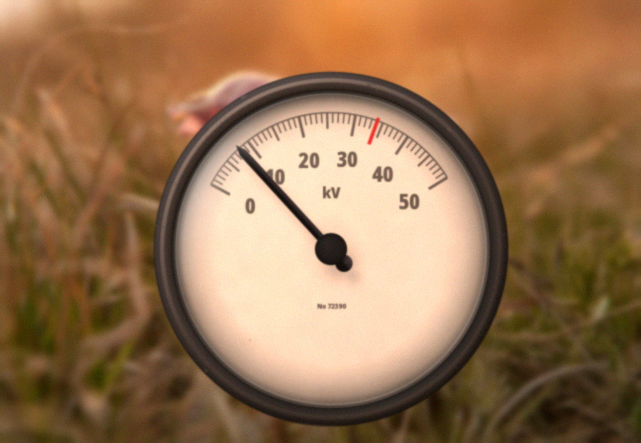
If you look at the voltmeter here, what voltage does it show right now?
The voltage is 8 kV
